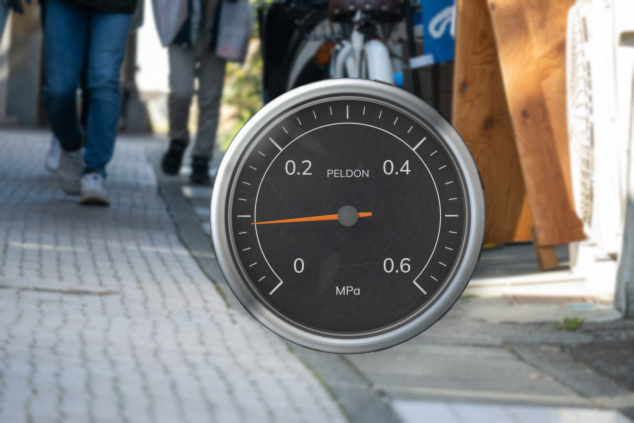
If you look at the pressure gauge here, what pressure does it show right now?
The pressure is 0.09 MPa
